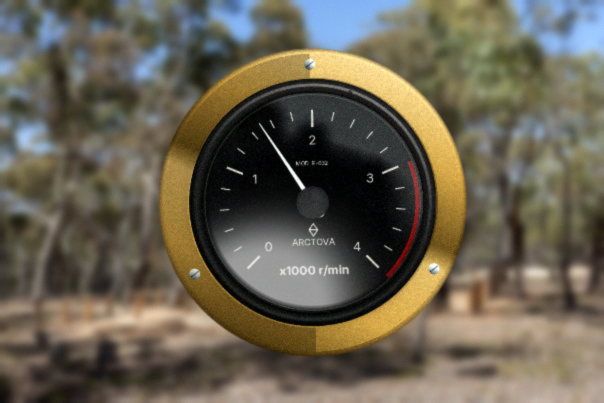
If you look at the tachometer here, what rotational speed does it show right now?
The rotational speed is 1500 rpm
